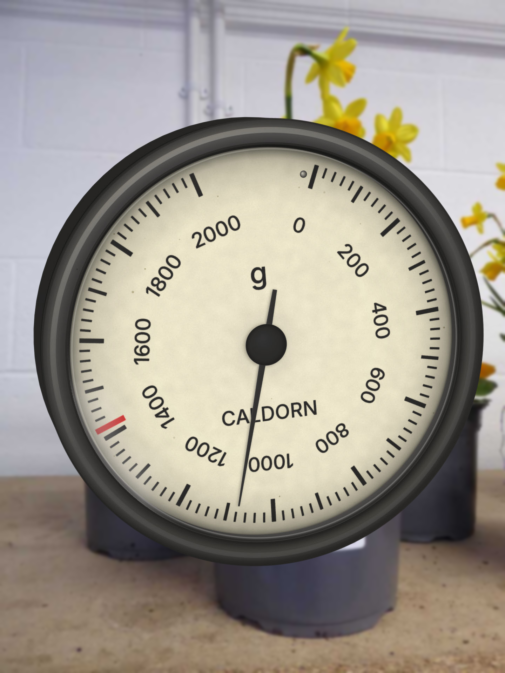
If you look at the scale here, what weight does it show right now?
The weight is 1080 g
